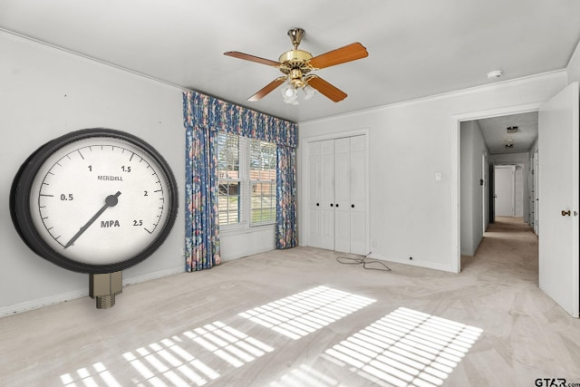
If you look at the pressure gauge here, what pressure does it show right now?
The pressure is 0 MPa
